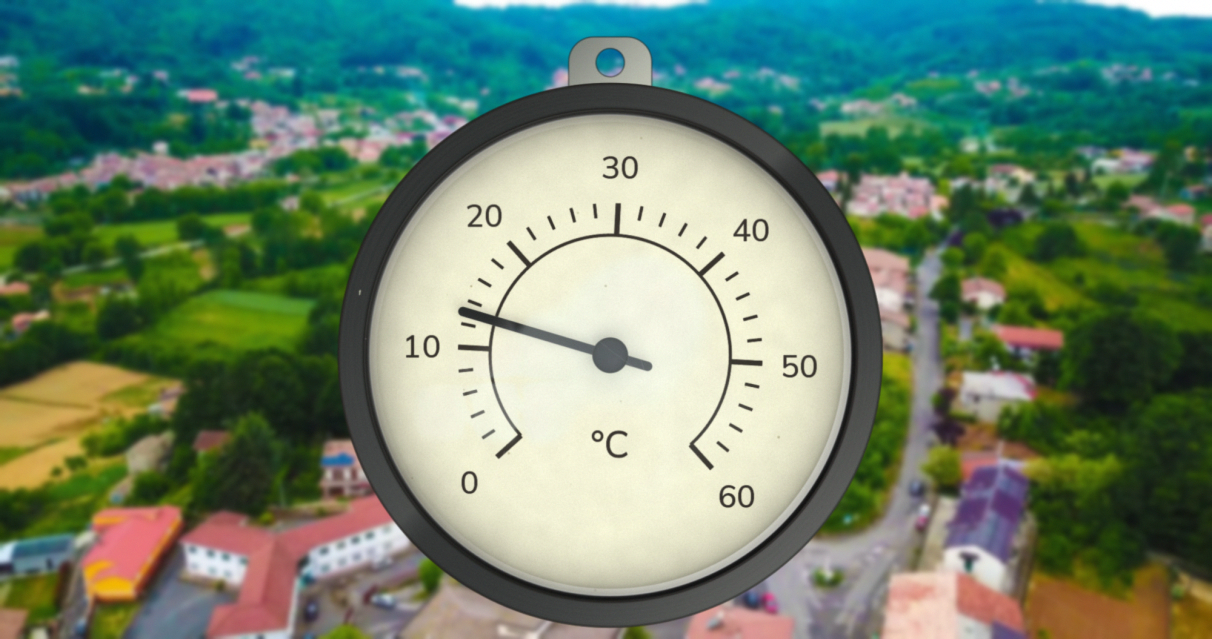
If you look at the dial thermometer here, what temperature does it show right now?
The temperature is 13 °C
